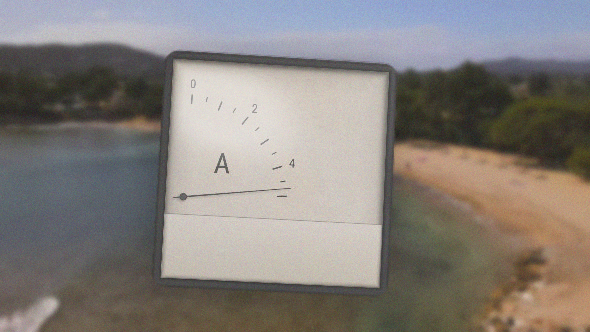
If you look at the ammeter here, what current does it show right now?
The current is 4.75 A
